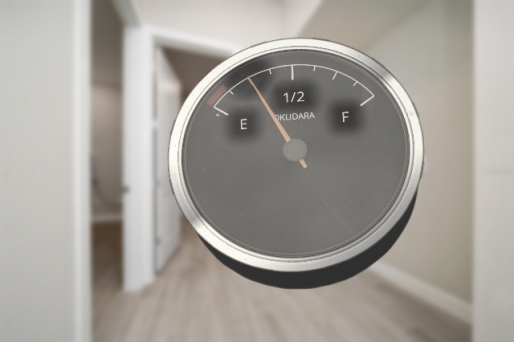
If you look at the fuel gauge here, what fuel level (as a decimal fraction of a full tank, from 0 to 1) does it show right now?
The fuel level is 0.25
